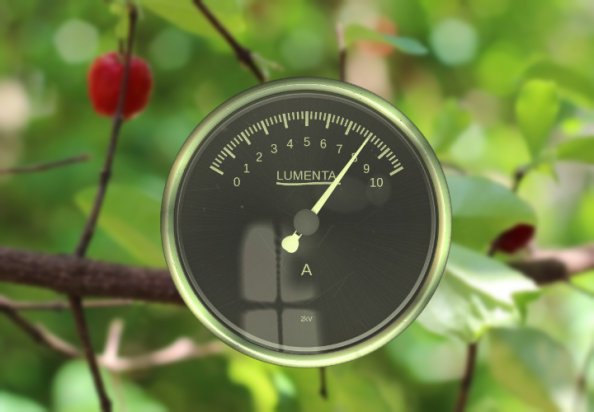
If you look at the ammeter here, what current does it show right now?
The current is 8 A
